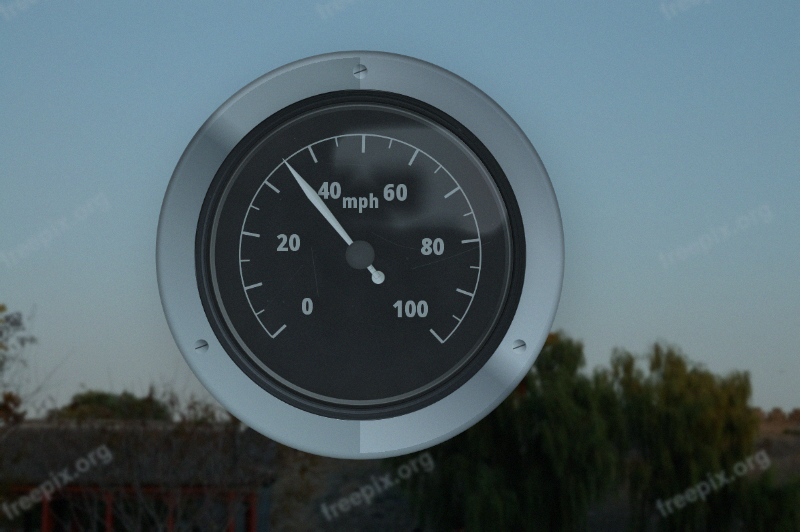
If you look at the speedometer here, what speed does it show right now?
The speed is 35 mph
